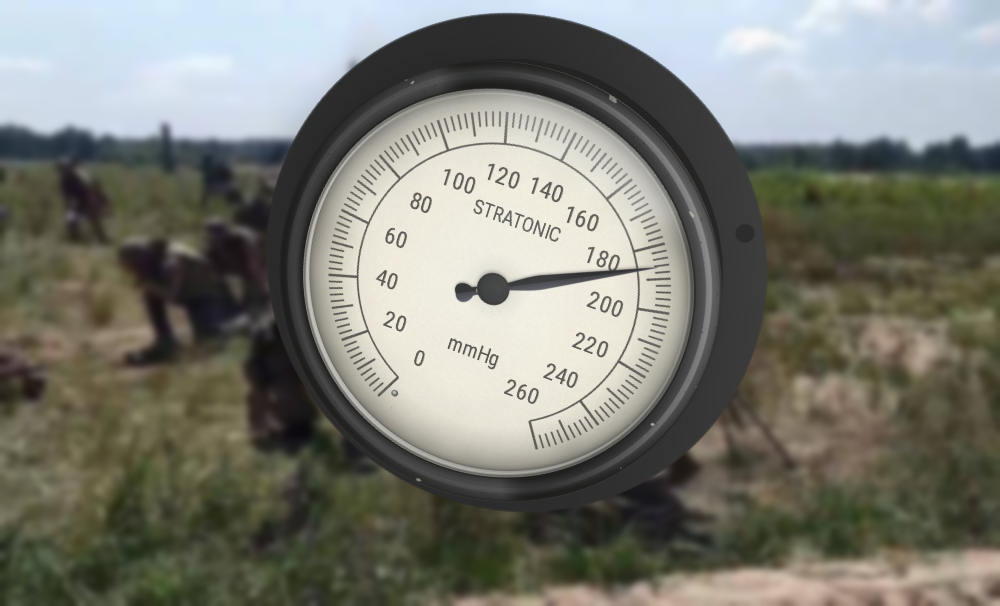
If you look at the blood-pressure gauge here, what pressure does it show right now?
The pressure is 186 mmHg
